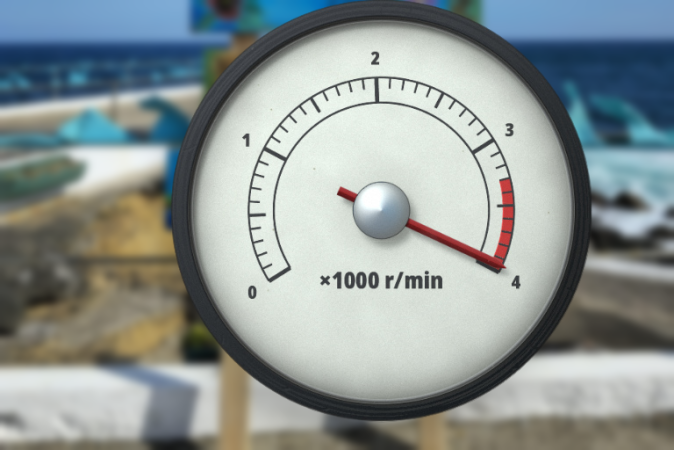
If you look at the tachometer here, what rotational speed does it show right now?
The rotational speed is 3950 rpm
